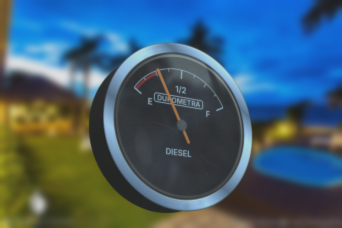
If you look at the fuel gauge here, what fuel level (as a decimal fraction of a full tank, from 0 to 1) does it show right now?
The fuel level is 0.25
